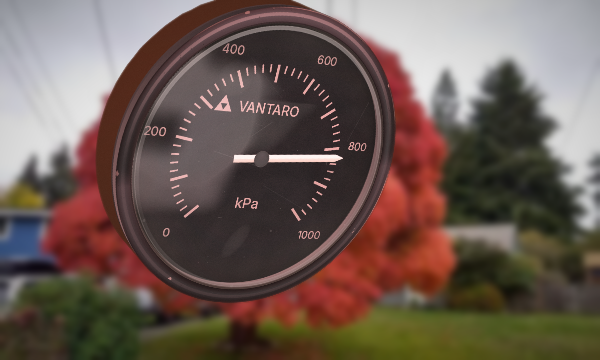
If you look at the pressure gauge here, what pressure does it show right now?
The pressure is 820 kPa
